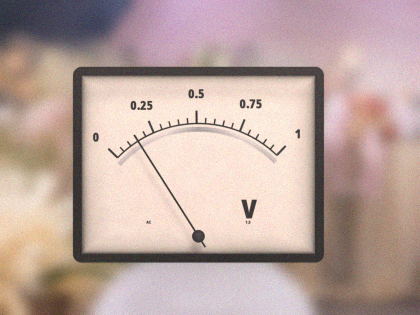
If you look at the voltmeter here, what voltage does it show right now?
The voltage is 0.15 V
